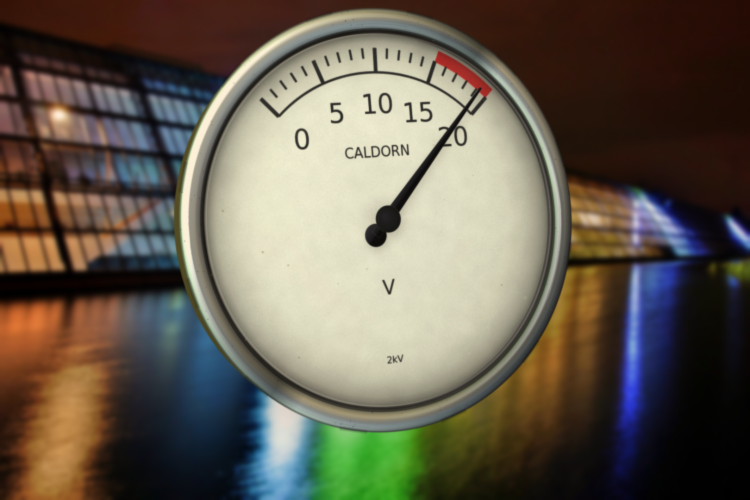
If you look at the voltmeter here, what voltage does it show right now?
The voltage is 19 V
